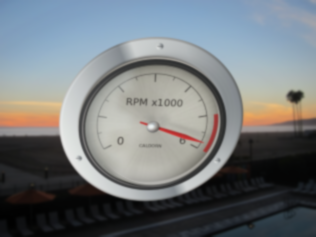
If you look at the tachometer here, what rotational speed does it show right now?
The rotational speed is 5750 rpm
